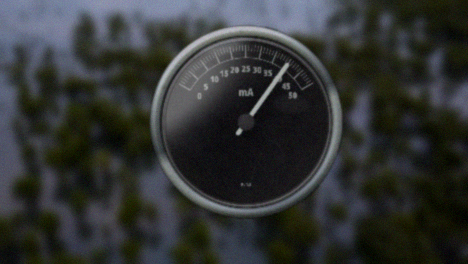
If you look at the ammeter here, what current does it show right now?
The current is 40 mA
